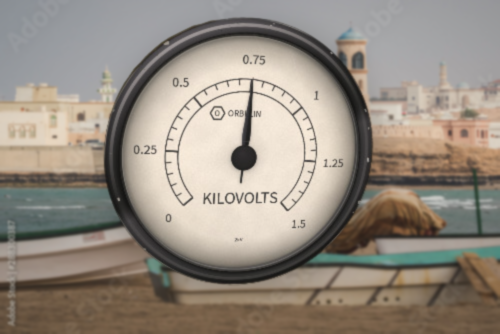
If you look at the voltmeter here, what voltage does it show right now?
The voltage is 0.75 kV
